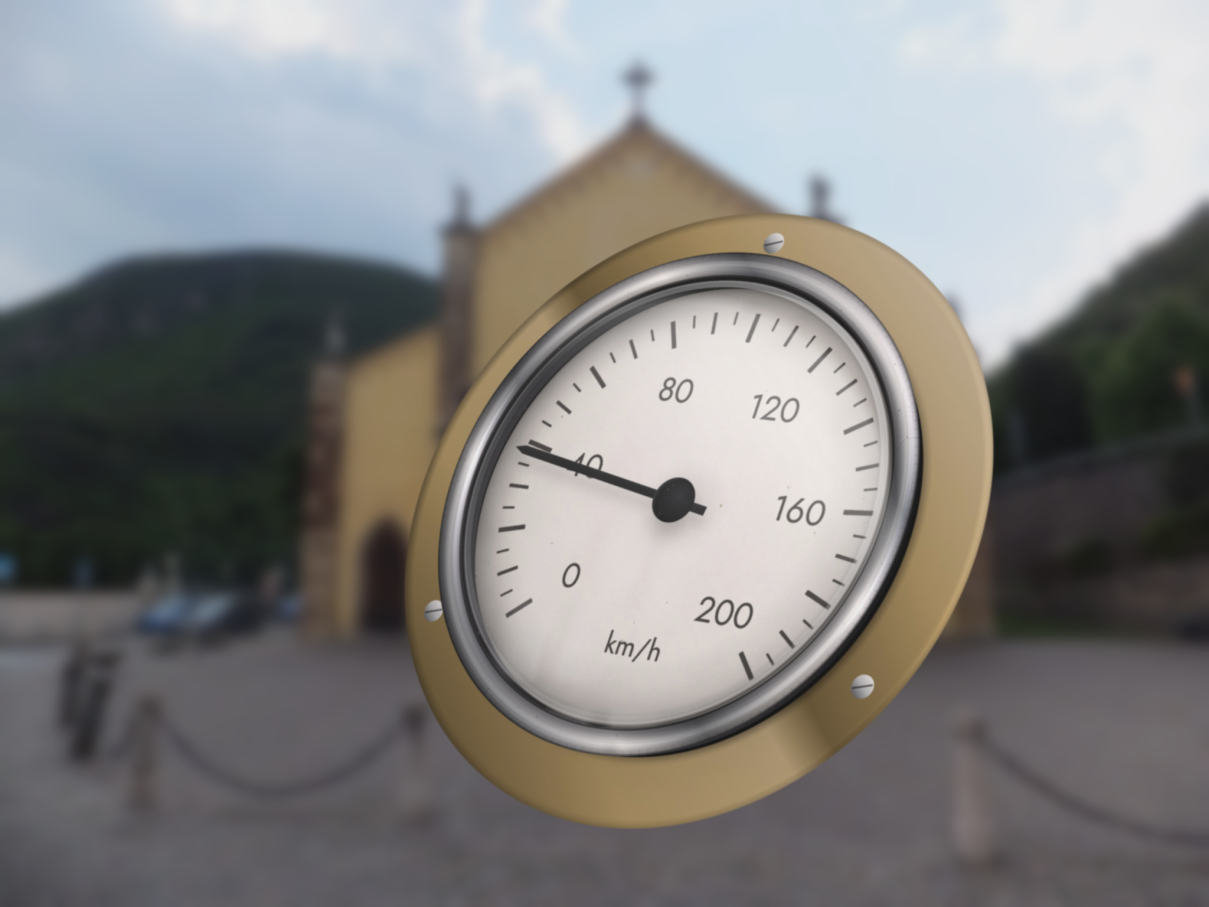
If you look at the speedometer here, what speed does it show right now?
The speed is 37.5 km/h
